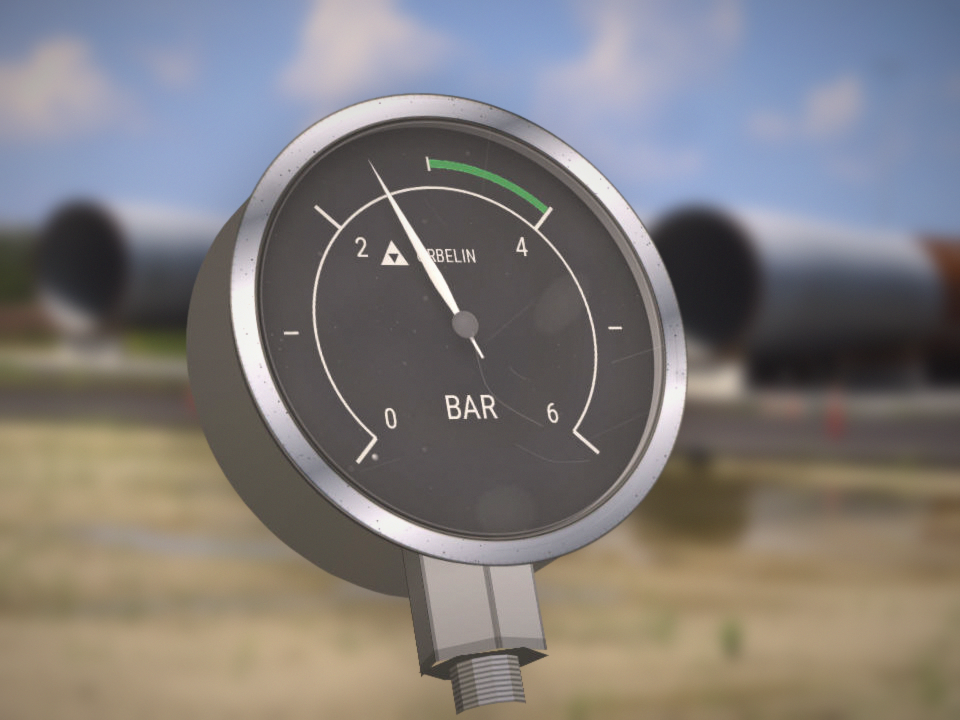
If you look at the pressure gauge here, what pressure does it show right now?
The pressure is 2.5 bar
